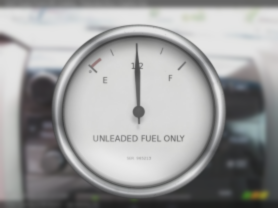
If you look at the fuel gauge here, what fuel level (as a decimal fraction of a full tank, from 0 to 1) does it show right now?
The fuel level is 0.5
